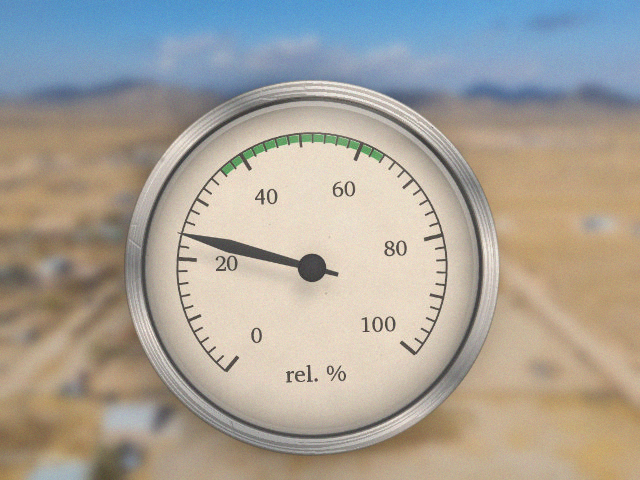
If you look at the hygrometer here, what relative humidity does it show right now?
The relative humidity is 24 %
